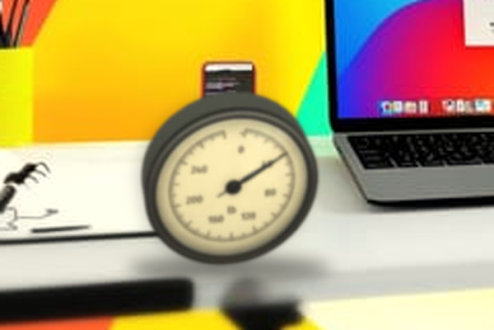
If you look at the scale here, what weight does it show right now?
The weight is 40 lb
